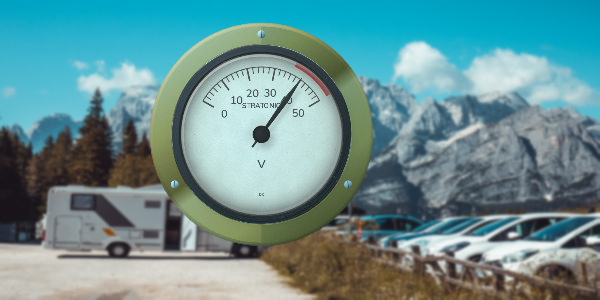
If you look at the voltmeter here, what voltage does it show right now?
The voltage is 40 V
